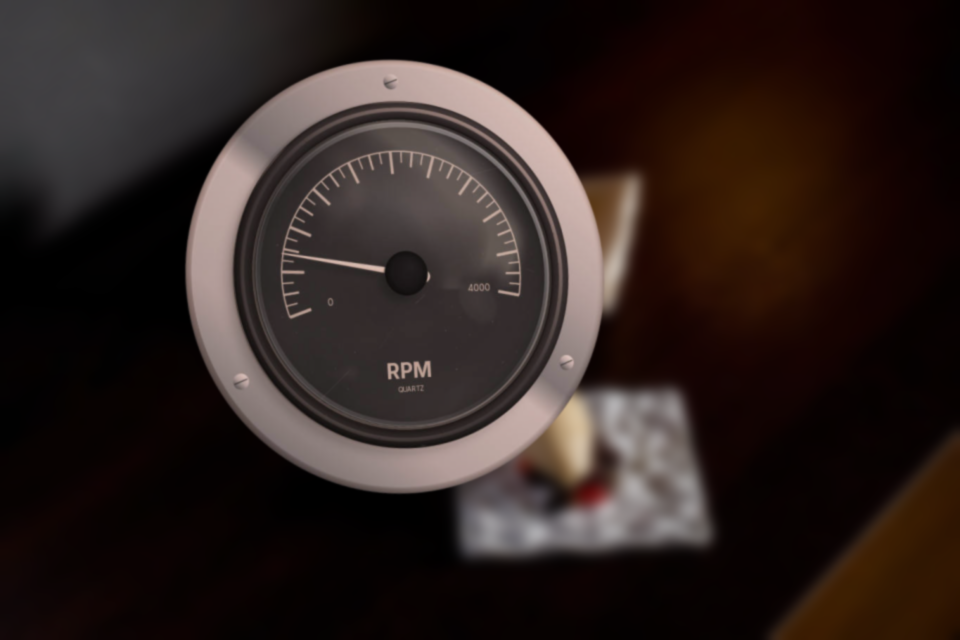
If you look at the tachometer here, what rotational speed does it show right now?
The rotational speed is 550 rpm
